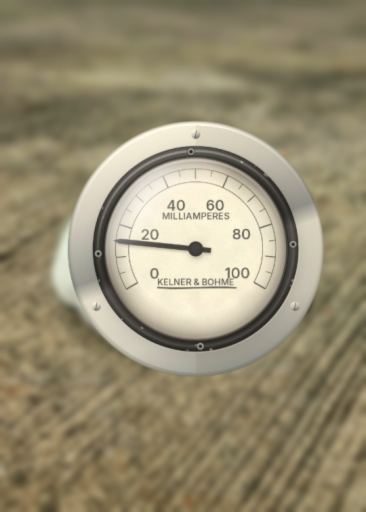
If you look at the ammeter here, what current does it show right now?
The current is 15 mA
